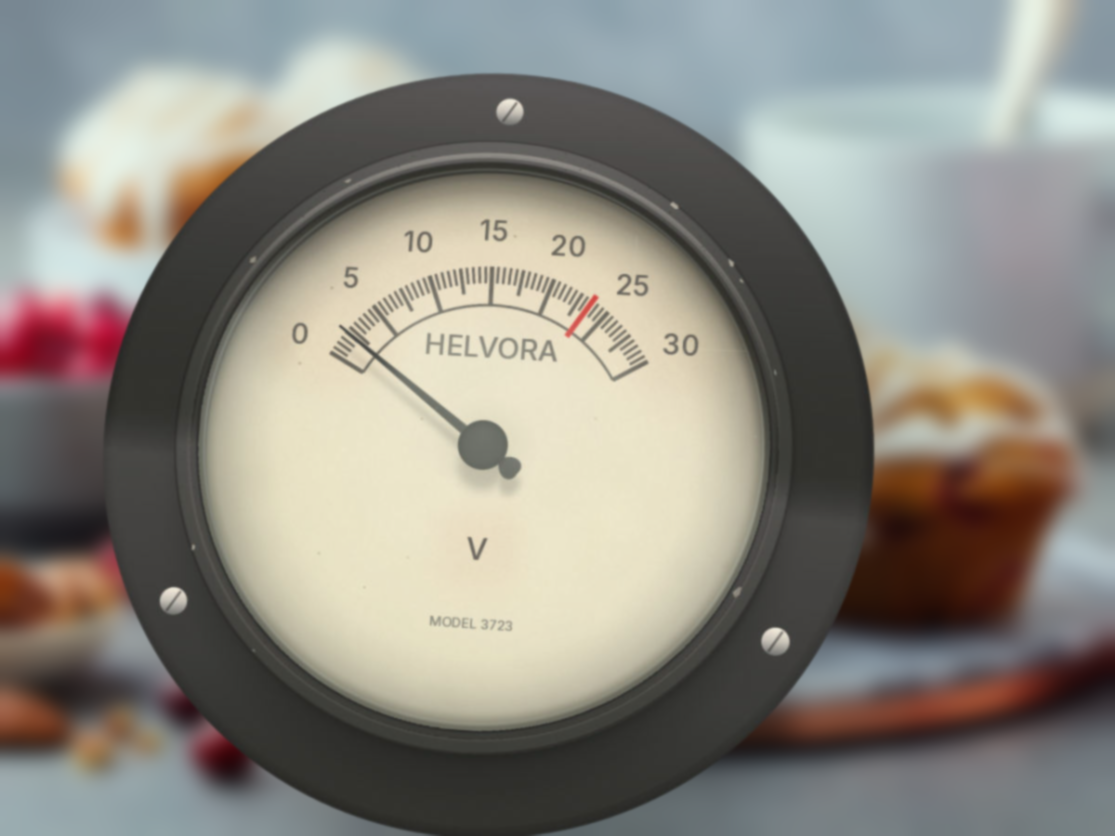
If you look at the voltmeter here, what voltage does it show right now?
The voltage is 2 V
